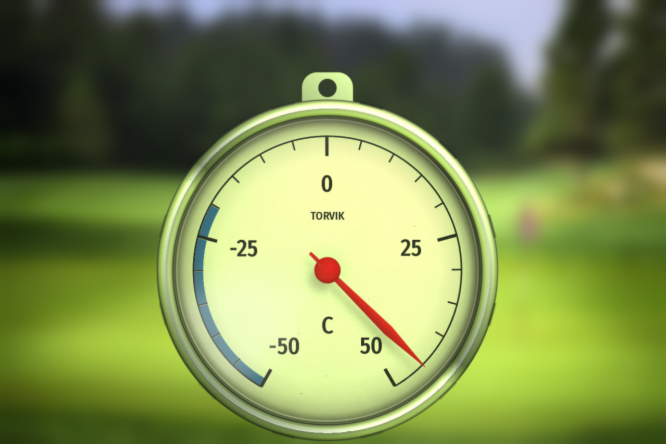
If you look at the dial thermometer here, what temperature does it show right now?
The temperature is 45 °C
